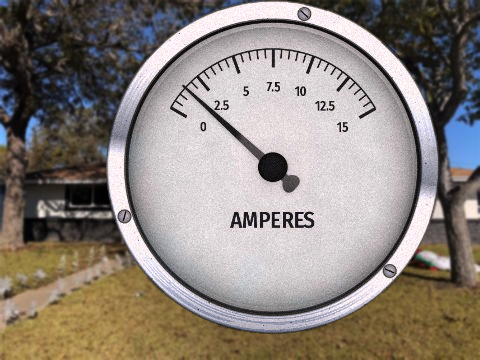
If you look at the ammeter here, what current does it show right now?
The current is 1.5 A
